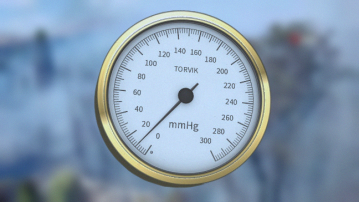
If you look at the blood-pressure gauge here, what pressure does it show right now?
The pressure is 10 mmHg
